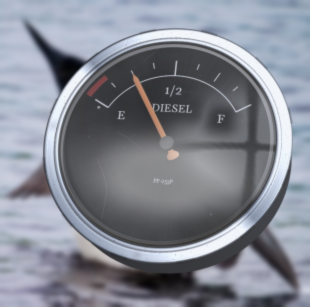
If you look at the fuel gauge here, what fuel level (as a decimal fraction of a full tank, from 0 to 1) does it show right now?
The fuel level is 0.25
